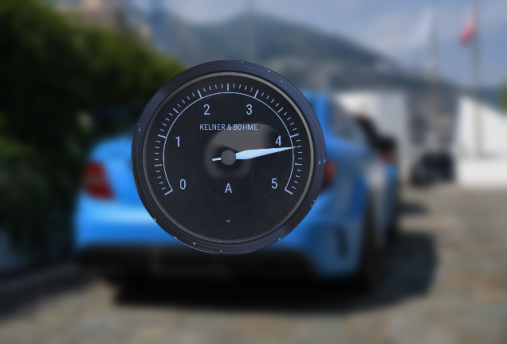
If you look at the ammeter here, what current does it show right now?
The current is 4.2 A
